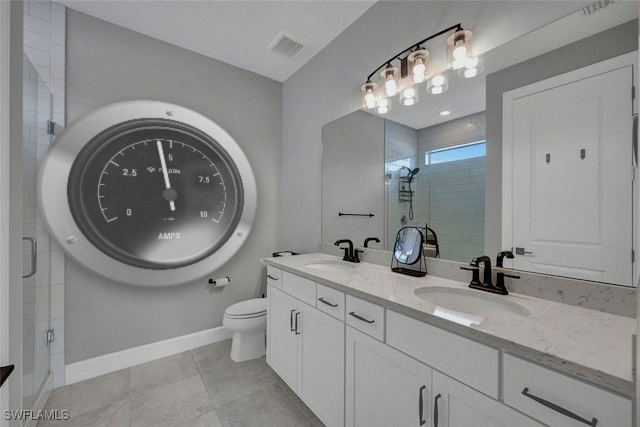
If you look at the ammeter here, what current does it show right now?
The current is 4.5 A
